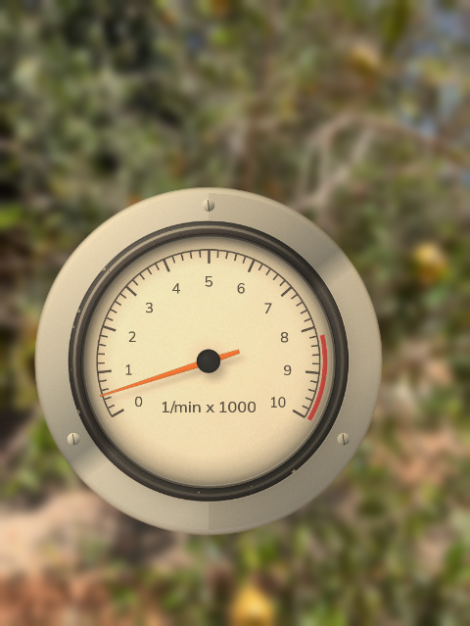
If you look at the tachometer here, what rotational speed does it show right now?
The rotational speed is 500 rpm
